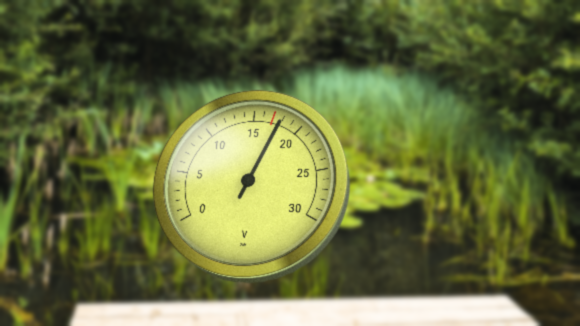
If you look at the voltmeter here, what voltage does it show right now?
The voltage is 18 V
